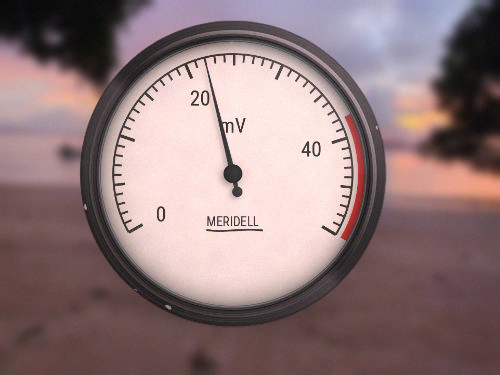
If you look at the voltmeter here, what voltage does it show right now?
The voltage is 22 mV
